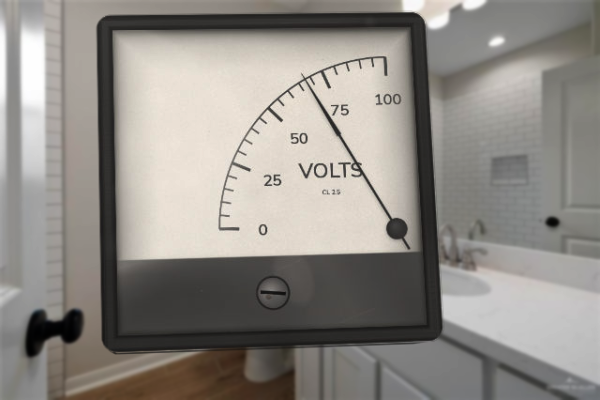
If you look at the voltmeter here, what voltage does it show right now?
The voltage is 67.5 V
